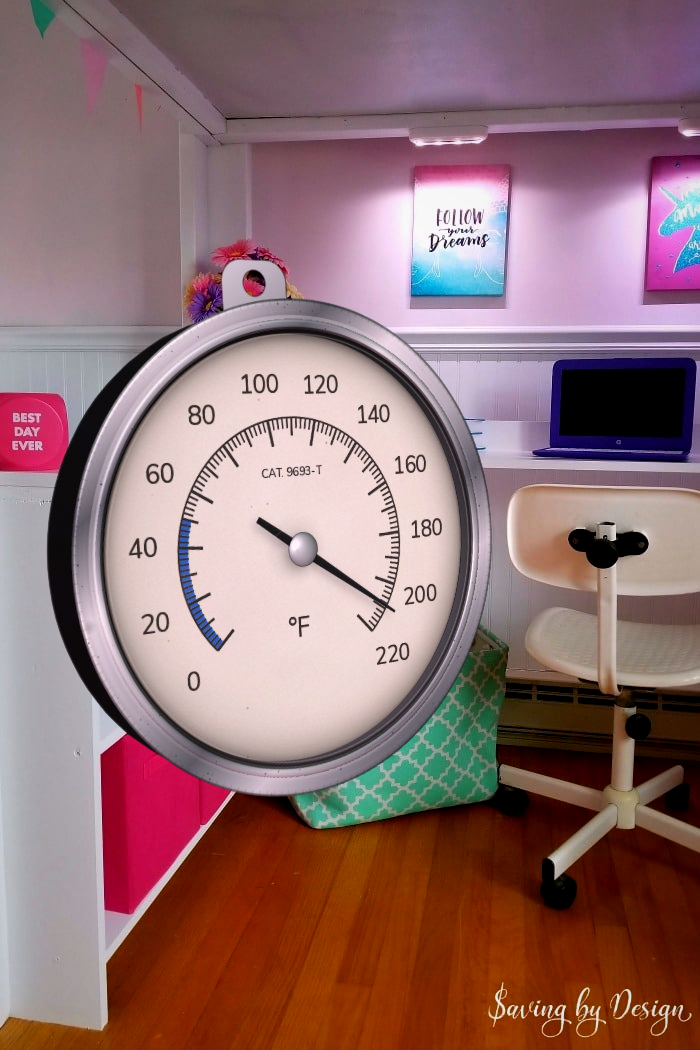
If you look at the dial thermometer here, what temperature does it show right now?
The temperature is 210 °F
